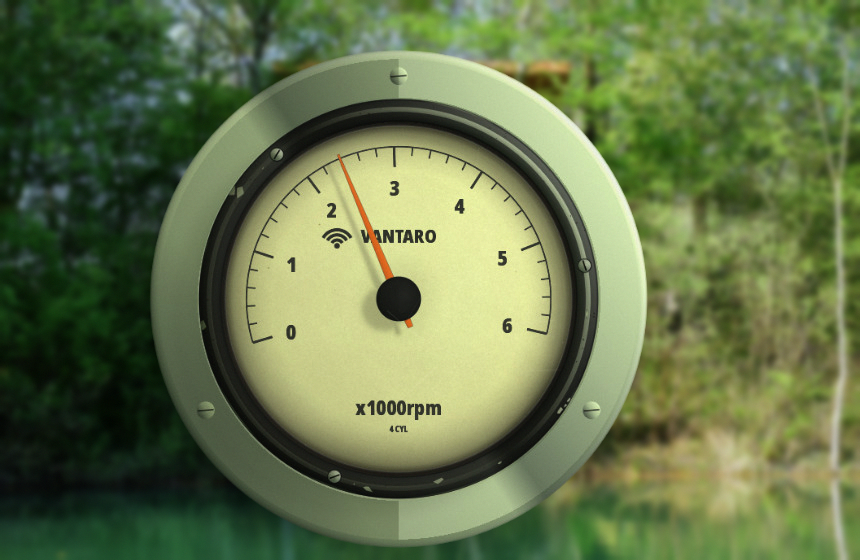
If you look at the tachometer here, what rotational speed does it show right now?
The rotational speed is 2400 rpm
